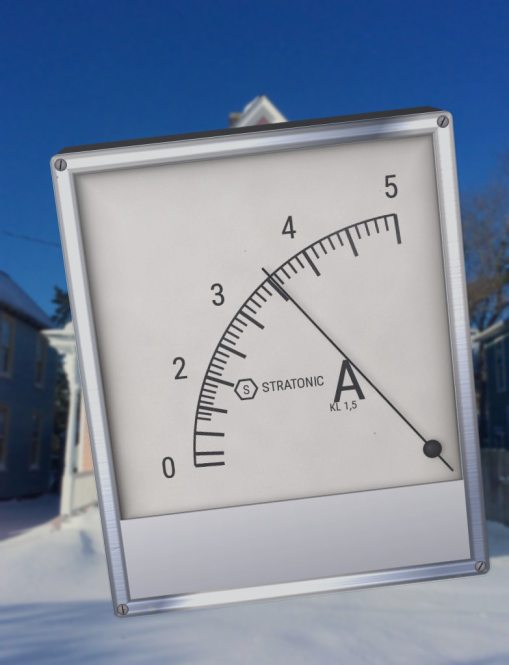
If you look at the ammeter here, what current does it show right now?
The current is 3.55 A
